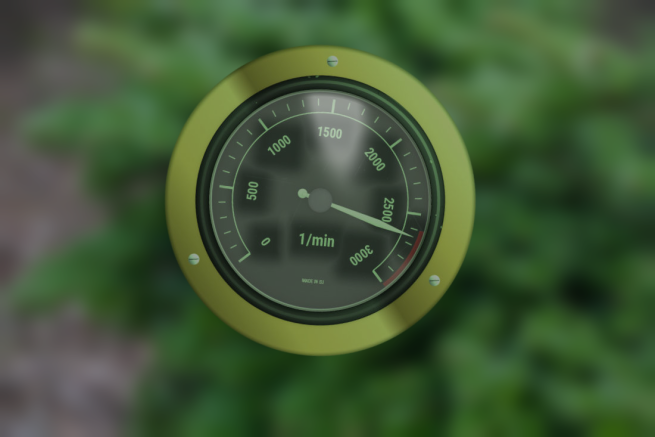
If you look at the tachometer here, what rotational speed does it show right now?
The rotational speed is 2650 rpm
